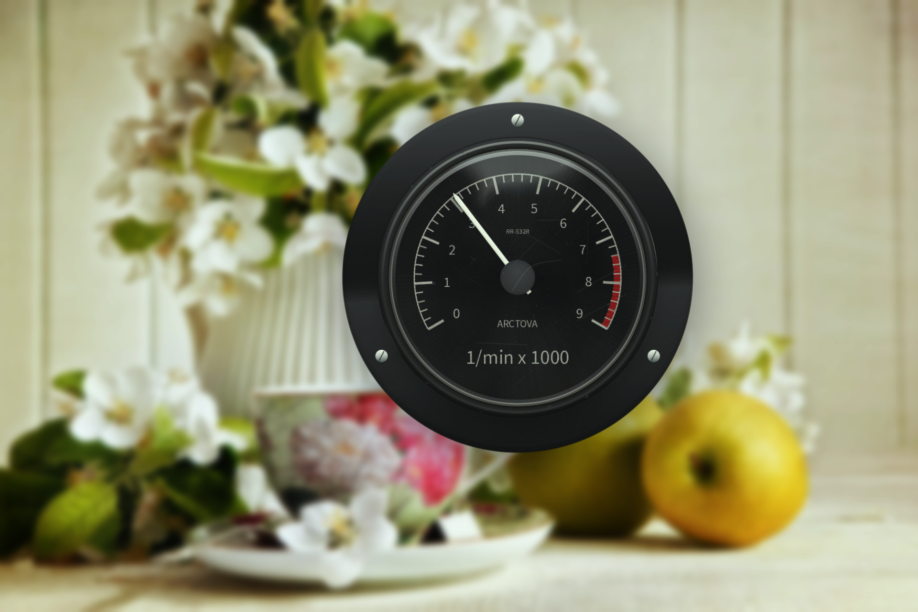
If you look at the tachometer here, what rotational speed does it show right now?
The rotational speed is 3100 rpm
